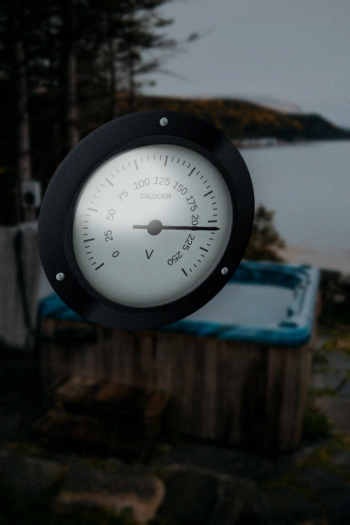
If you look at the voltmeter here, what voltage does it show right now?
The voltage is 205 V
